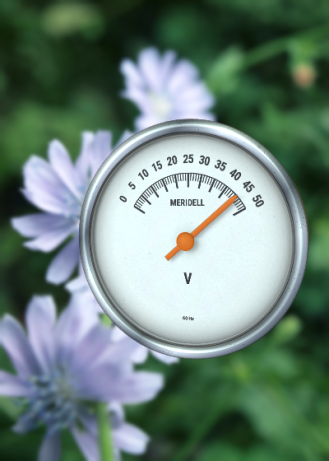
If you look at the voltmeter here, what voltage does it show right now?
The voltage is 45 V
